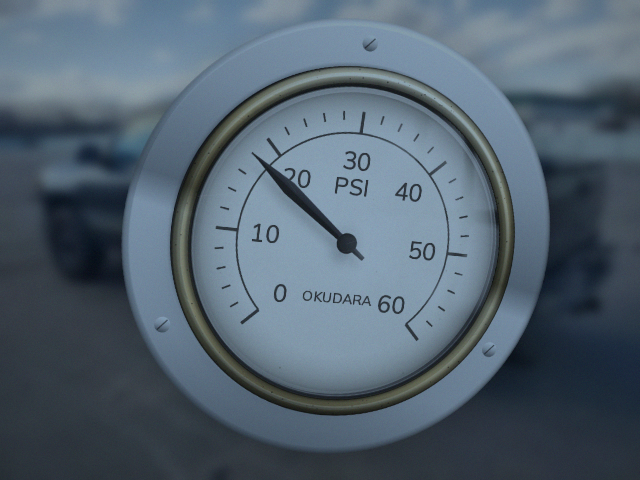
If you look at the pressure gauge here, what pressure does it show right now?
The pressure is 18 psi
